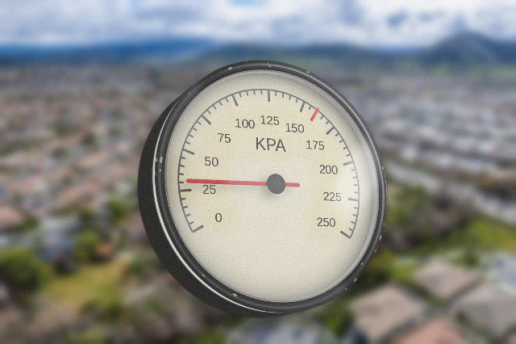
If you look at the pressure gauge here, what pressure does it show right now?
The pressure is 30 kPa
